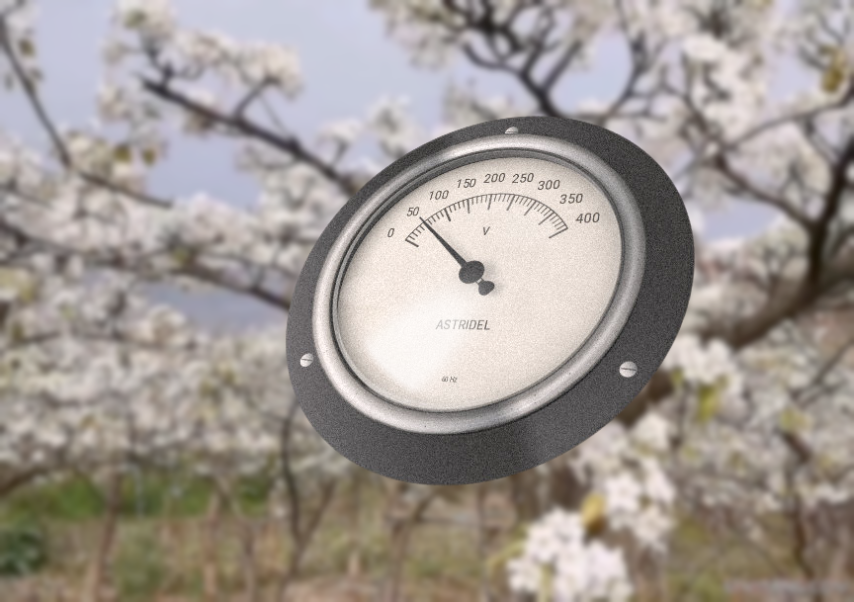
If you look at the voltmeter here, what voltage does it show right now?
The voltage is 50 V
